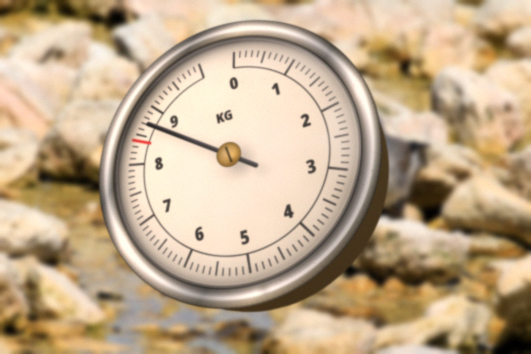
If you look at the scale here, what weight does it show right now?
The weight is 8.7 kg
